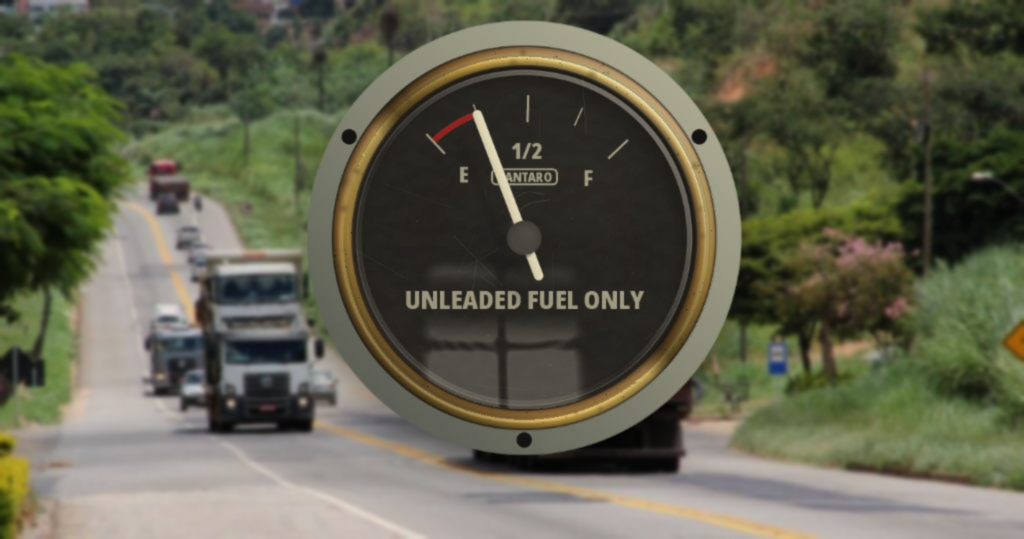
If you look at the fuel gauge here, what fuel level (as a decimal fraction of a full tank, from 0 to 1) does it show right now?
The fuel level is 0.25
